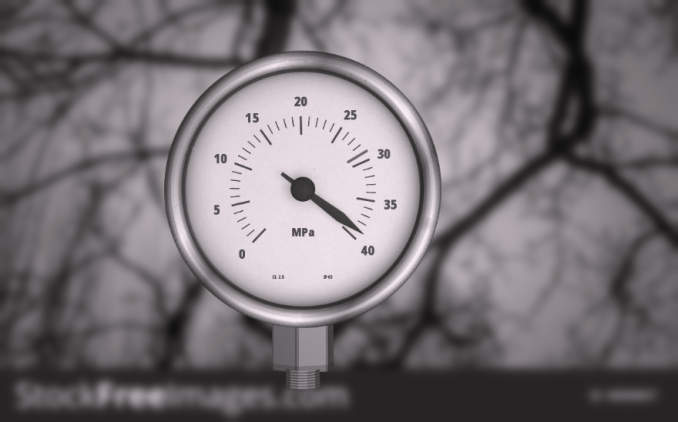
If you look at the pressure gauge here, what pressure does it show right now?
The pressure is 39 MPa
